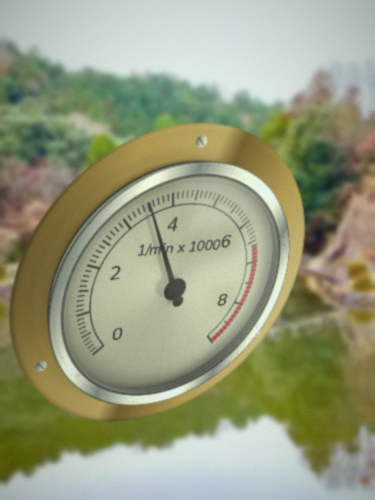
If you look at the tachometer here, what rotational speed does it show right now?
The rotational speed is 3500 rpm
